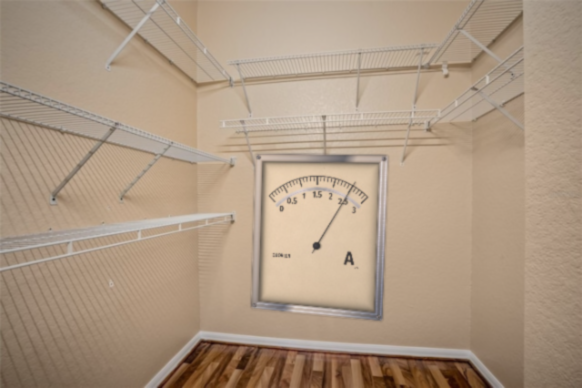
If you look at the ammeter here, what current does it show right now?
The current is 2.5 A
